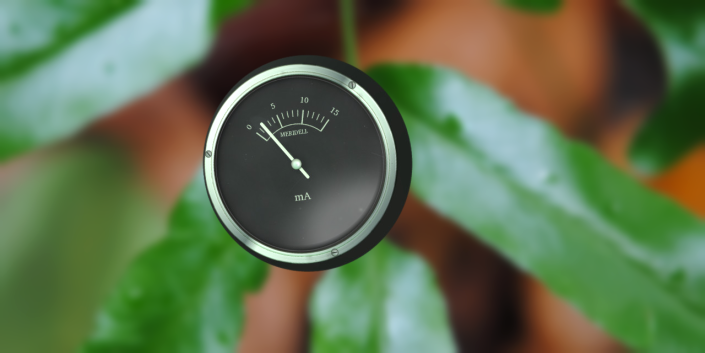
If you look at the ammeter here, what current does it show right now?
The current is 2 mA
